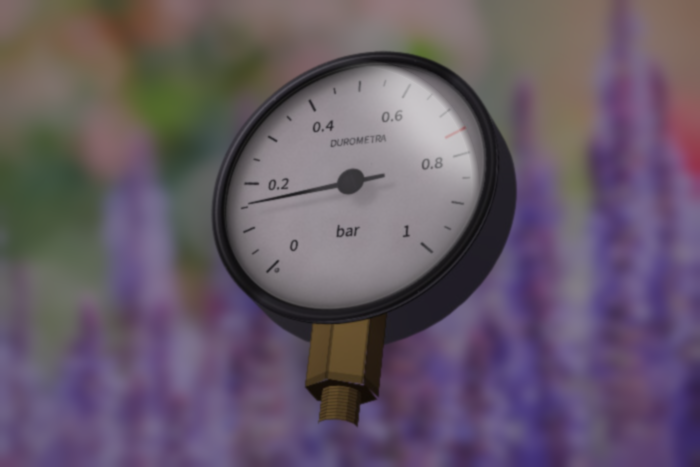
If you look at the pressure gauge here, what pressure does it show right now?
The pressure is 0.15 bar
